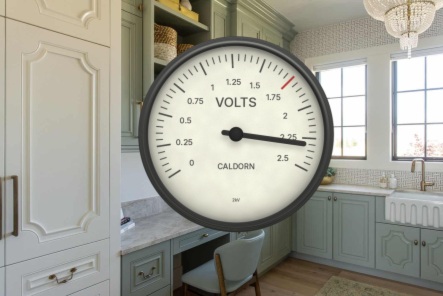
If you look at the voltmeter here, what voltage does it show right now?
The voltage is 2.3 V
